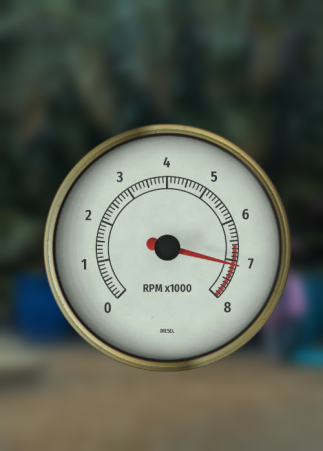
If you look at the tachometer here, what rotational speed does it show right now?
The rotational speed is 7100 rpm
